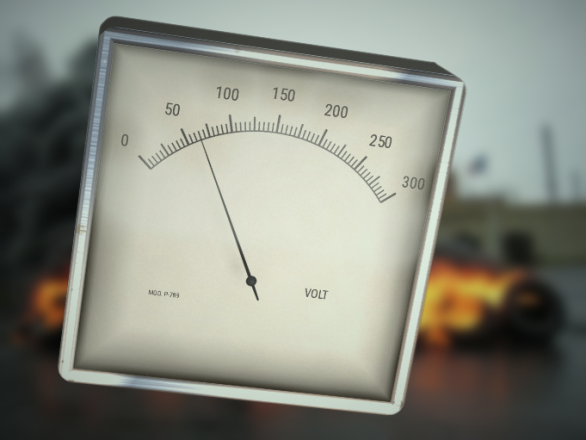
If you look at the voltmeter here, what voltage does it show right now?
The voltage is 65 V
